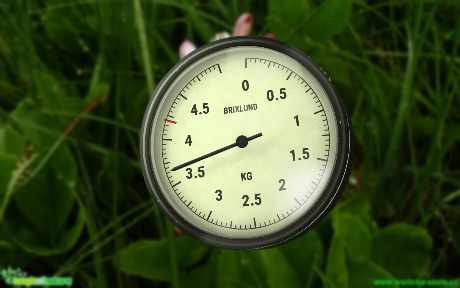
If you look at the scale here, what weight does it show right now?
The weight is 3.65 kg
